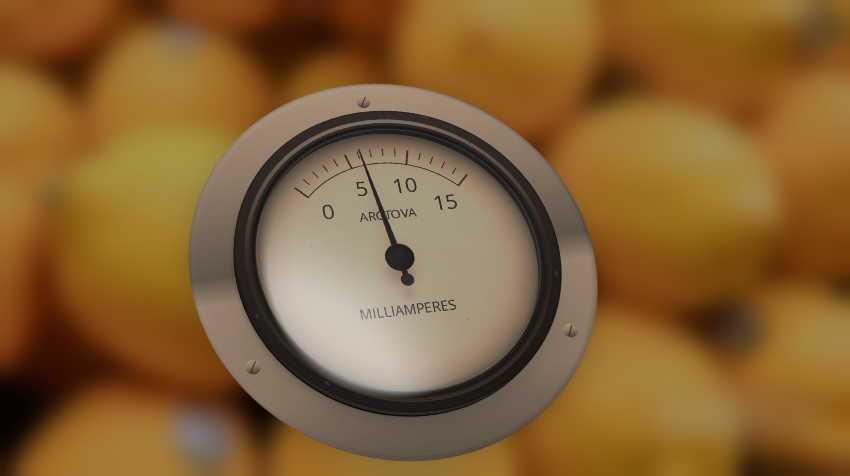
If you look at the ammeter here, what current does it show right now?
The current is 6 mA
